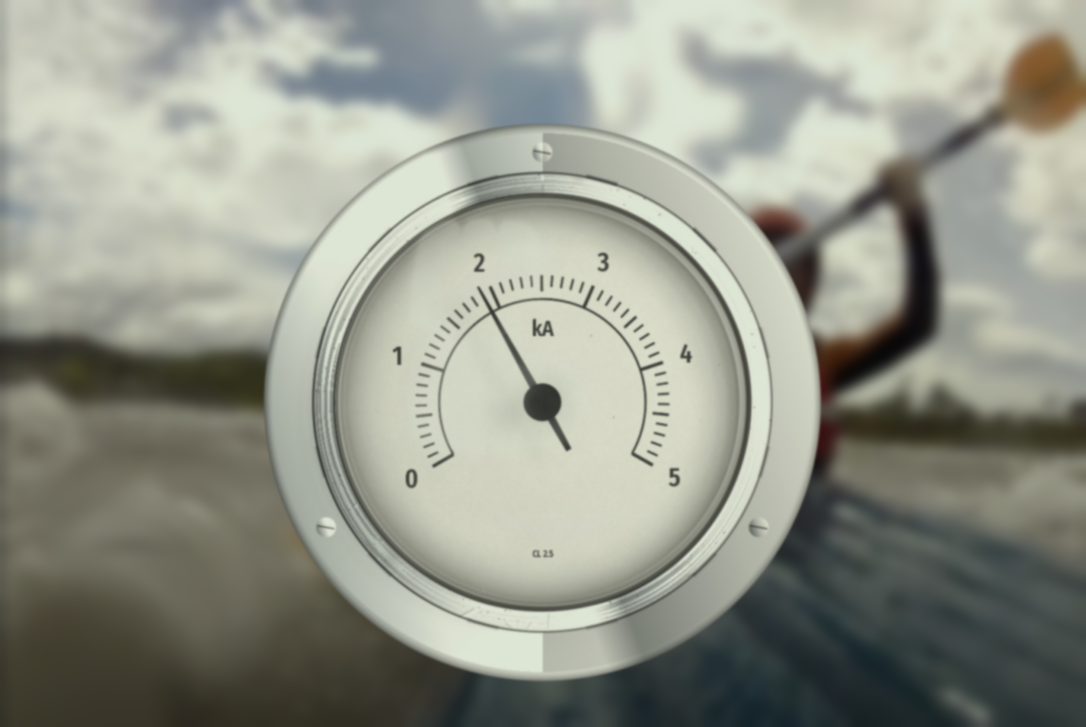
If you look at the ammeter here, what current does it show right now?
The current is 1.9 kA
